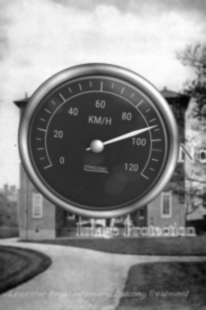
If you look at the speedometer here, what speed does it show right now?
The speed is 92.5 km/h
